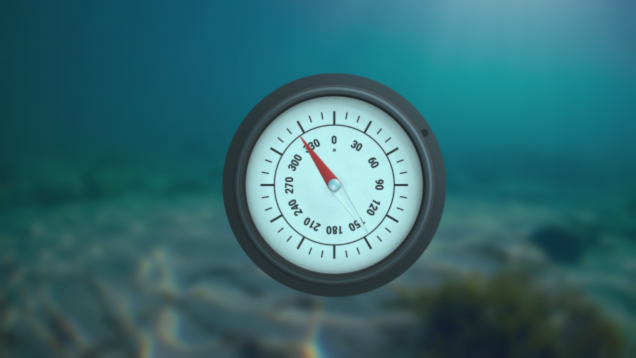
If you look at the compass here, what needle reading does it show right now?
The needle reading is 325 °
